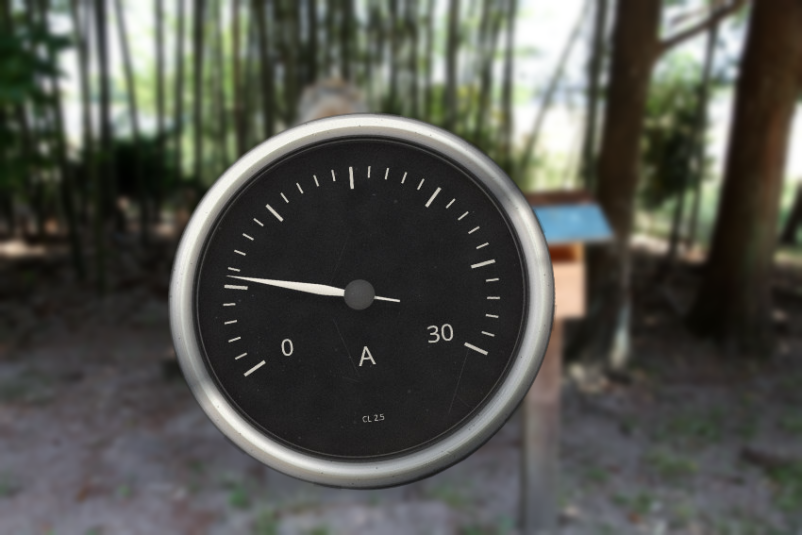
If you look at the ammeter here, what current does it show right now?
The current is 5.5 A
